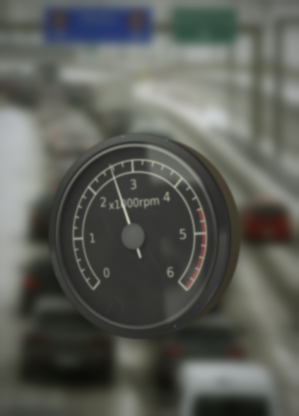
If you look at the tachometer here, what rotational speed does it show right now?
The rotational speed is 2600 rpm
